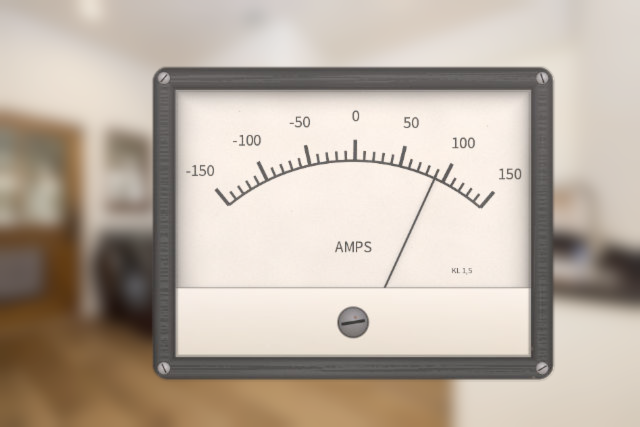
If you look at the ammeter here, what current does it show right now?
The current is 90 A
